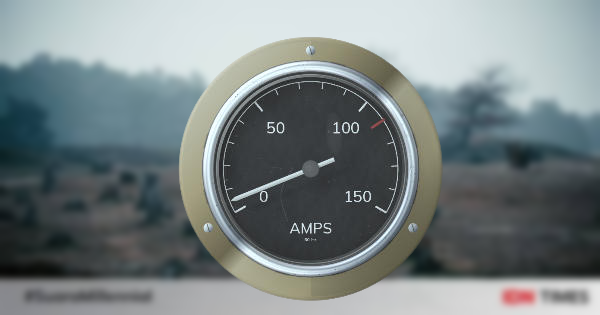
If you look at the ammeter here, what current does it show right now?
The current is 5 A
